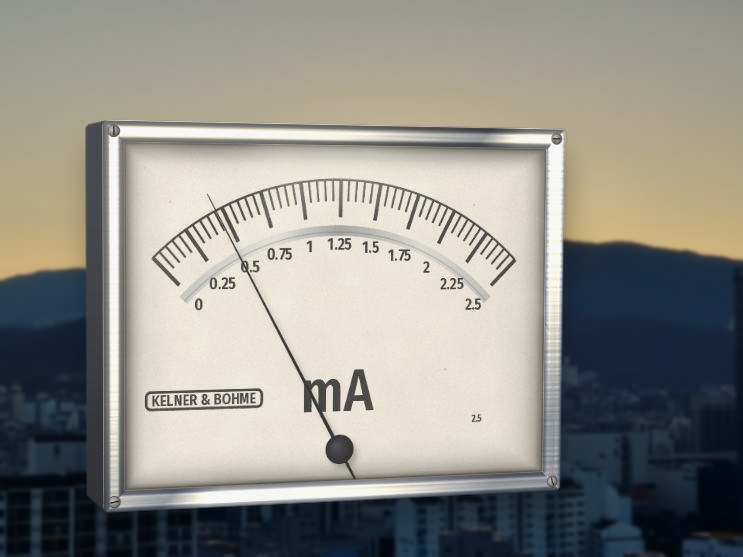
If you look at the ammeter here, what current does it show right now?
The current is 0.45 mA
